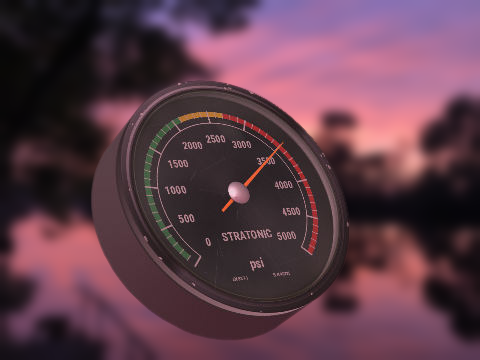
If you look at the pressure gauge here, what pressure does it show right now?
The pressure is 3500 psi
